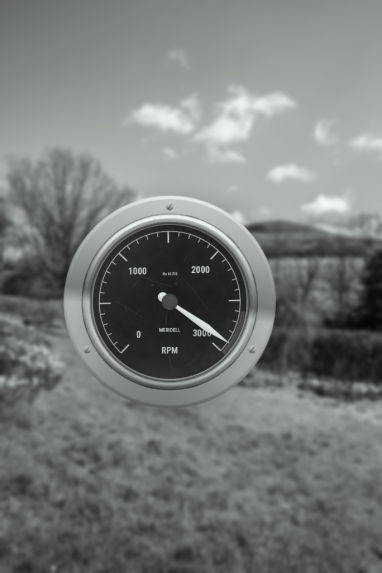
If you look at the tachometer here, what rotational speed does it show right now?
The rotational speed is 2900 rpm
